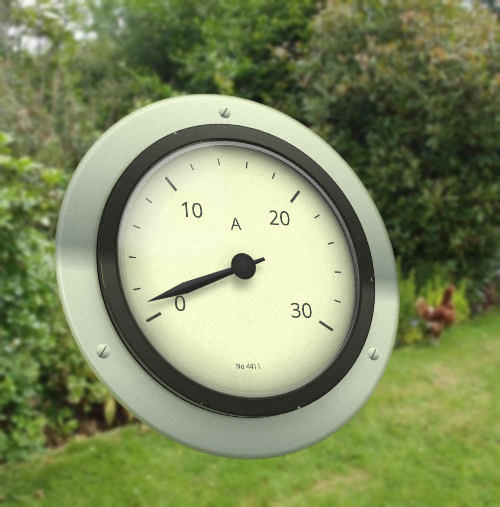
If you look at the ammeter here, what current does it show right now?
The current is 1 A
